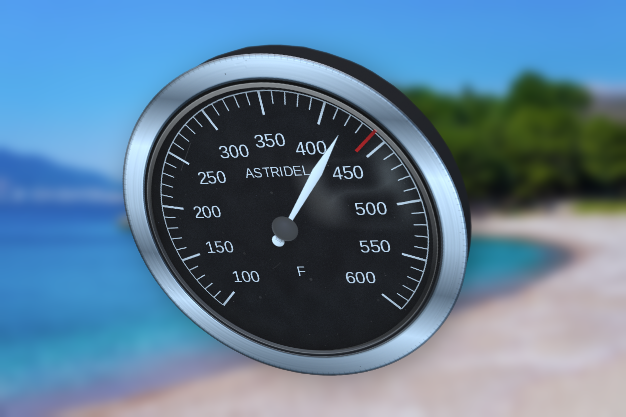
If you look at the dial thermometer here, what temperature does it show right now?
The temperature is 420 °F
